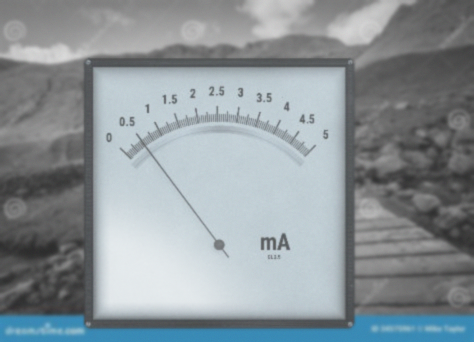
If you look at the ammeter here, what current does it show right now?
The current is 0.5 mA
